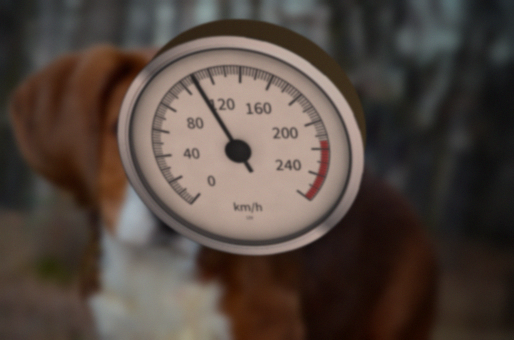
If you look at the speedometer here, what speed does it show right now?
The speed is 110 km/h
